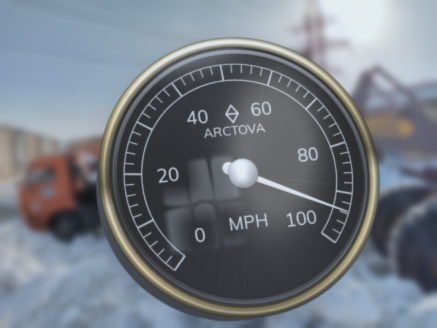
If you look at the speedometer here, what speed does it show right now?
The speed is 94 mph
